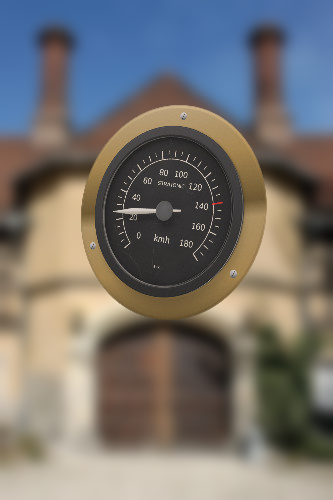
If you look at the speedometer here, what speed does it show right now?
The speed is 25 km/h
